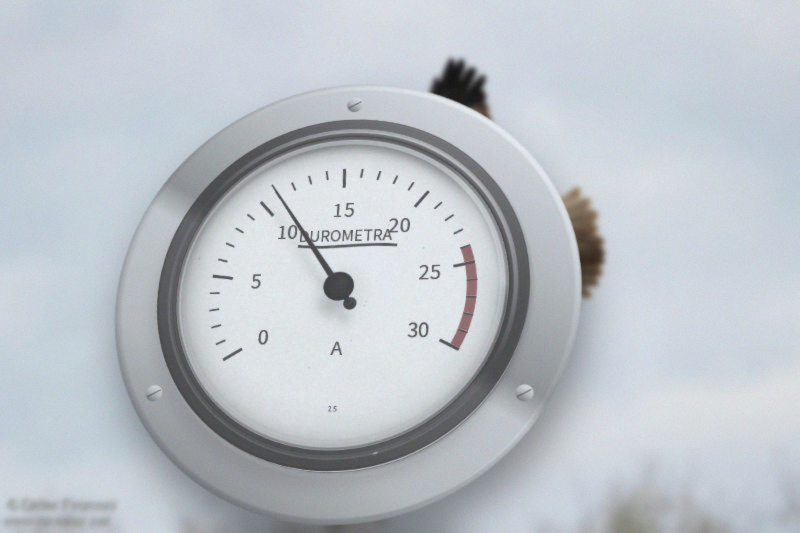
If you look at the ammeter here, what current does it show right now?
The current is 11 A
